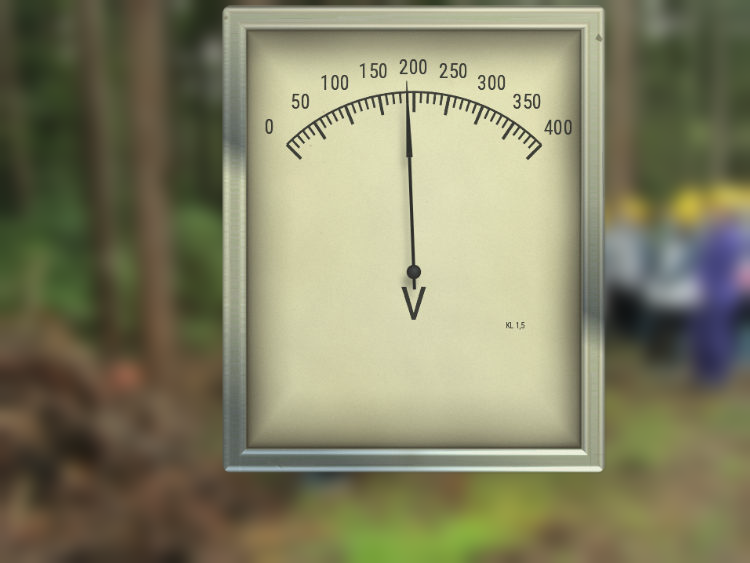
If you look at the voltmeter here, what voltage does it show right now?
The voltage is 190 V
